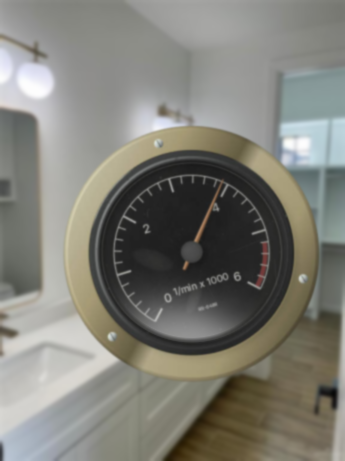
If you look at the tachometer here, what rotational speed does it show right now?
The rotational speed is 3900 rpm
